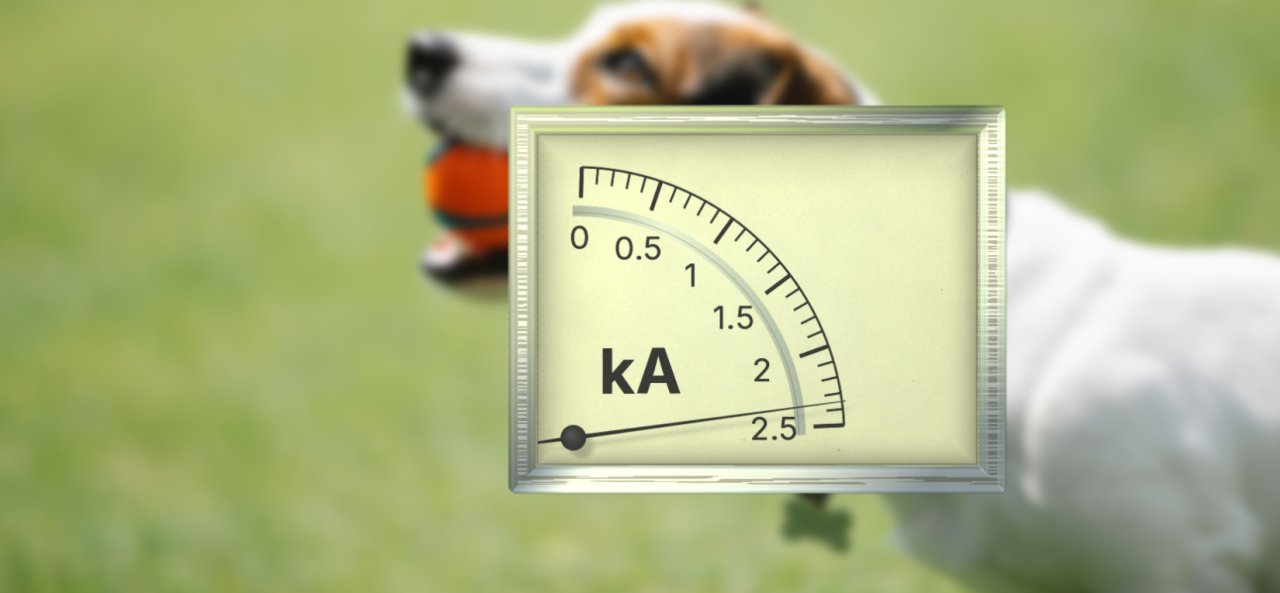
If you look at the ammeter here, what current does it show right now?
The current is 2.35 kA
